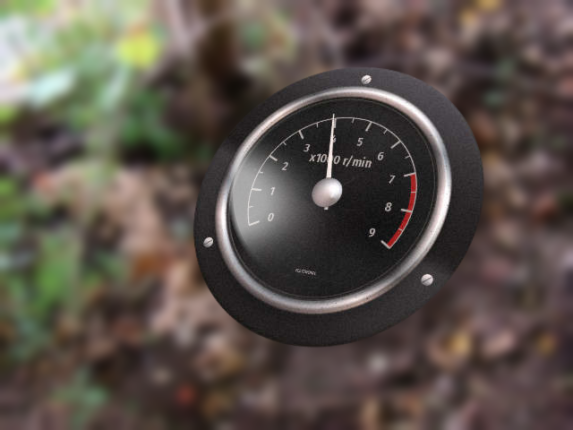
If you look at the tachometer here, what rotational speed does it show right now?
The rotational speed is 4000 rpm
